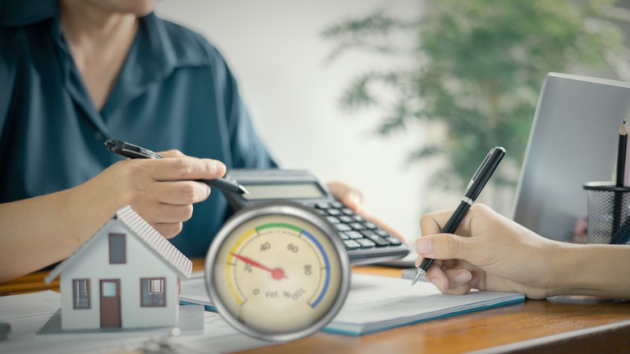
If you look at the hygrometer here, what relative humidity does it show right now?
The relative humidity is 25 %
